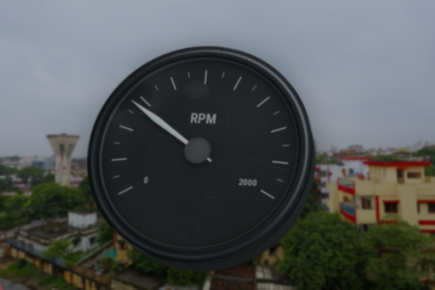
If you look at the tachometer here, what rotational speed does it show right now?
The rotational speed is 550 rpm
